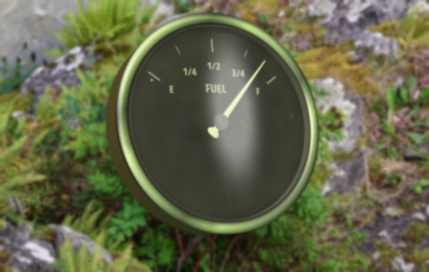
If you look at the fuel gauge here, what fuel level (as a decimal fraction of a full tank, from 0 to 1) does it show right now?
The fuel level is 0.875
